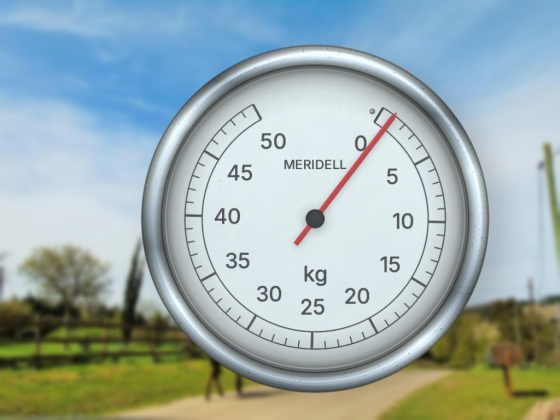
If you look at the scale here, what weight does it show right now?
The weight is 1 kg
